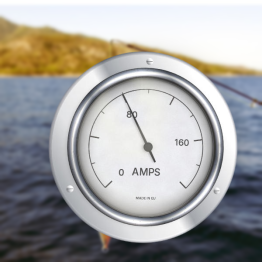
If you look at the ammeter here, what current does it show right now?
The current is 80 A
